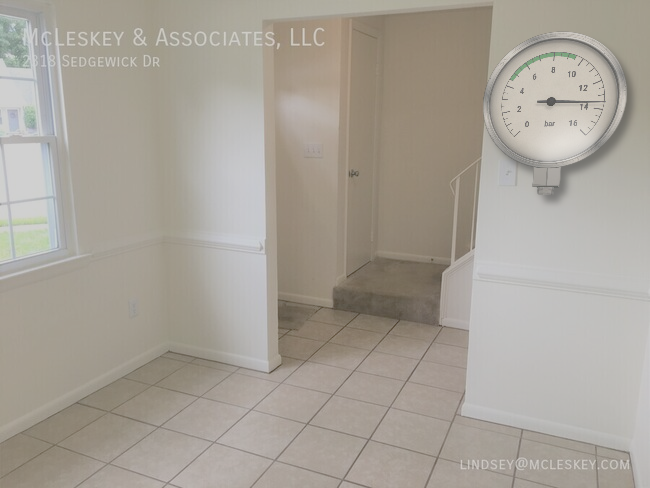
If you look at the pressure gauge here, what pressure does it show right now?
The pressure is 13.5 bar
